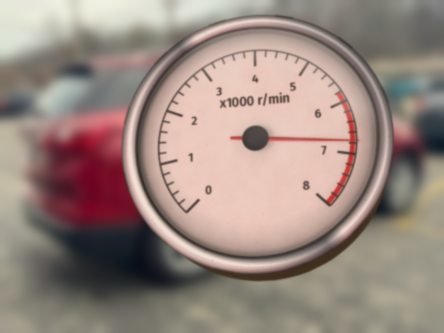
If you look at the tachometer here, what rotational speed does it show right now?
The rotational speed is 6800 rpm
